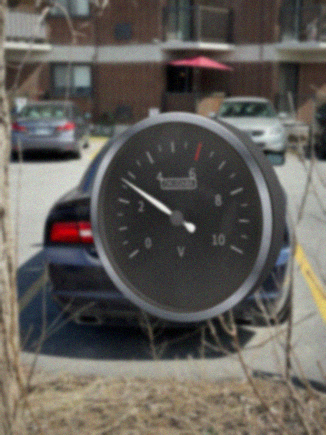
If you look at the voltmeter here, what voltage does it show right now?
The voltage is 2.75 V
